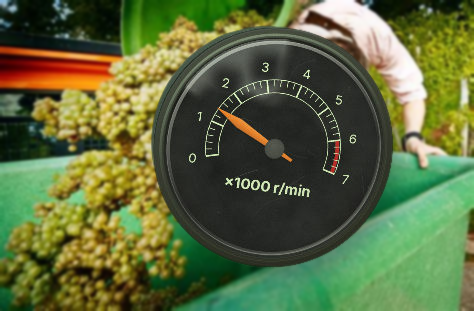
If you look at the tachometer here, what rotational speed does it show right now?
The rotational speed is 1400 rpm
